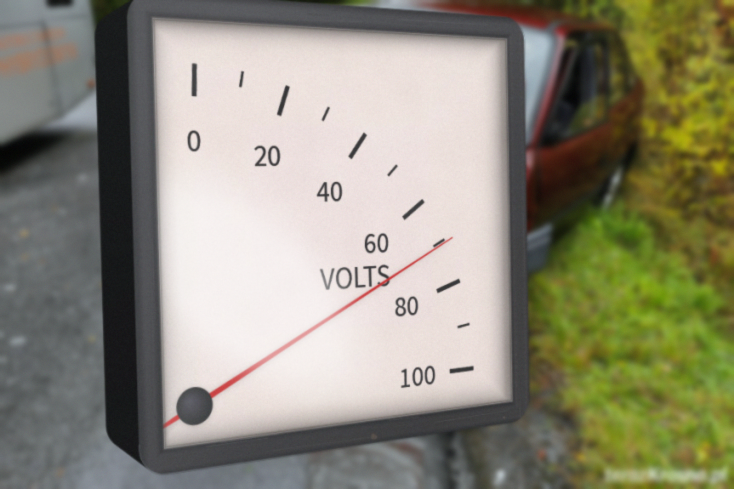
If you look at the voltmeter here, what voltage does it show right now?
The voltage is 70 V
